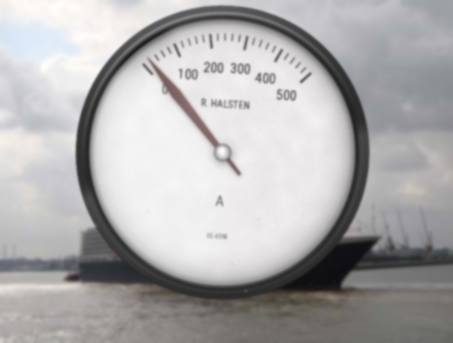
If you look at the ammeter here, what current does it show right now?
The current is 20 A
